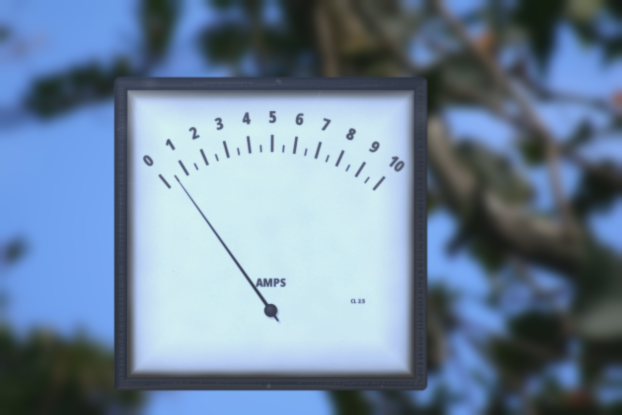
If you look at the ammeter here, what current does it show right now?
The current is 0.5 A
